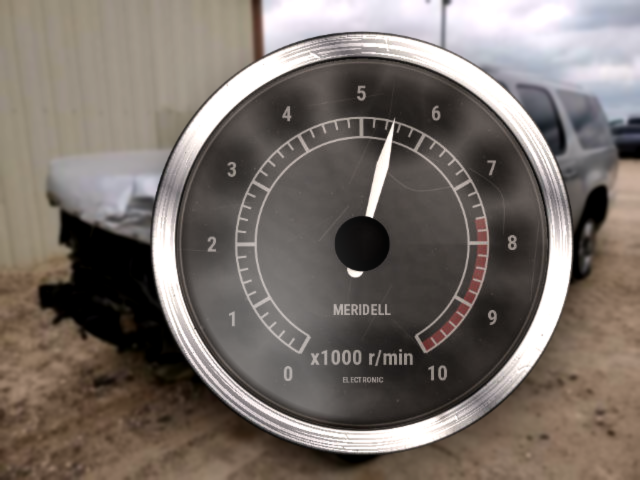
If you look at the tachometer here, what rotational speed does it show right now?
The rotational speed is 5500 rpm
